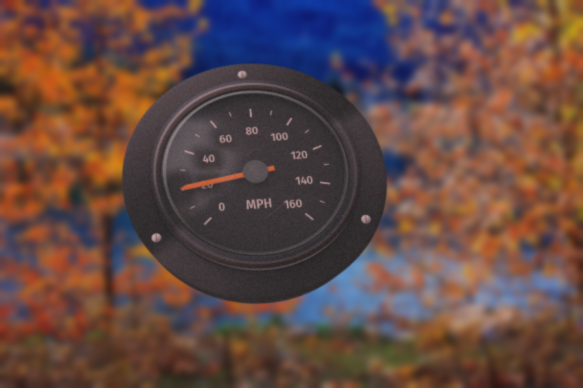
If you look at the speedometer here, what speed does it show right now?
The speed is 20 mph
